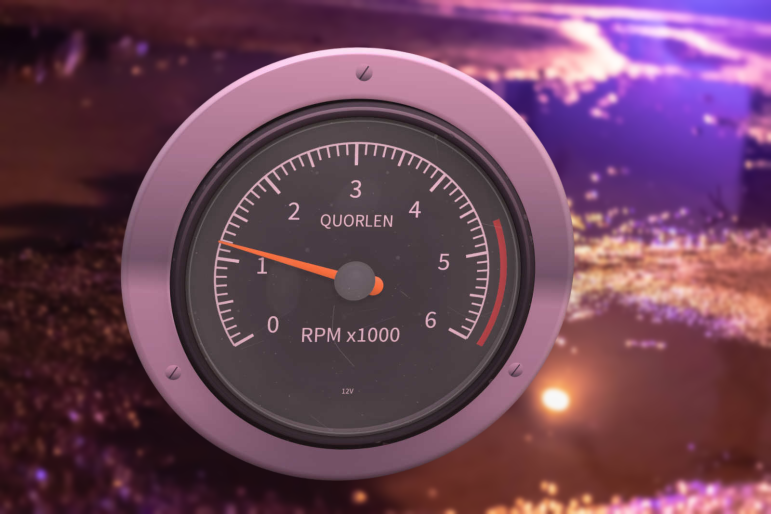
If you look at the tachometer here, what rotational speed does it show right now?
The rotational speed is 1200 rpm
